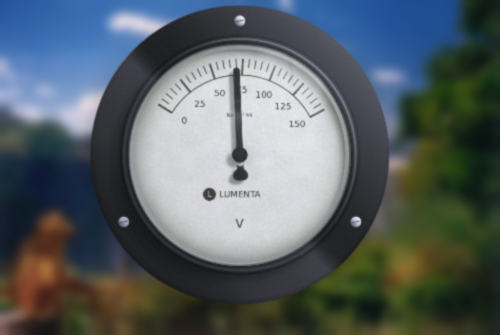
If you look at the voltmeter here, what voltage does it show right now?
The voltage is 70 V
